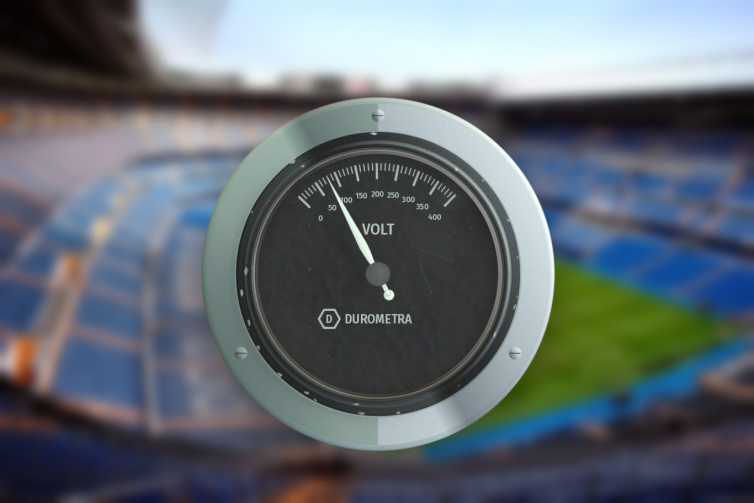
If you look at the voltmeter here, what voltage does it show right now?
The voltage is 80 V
